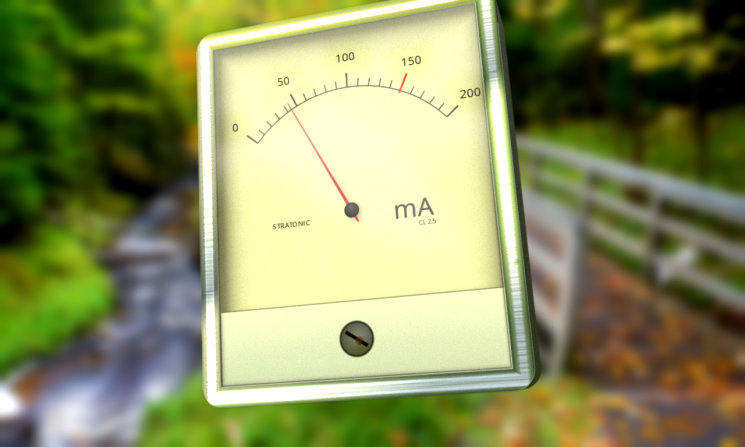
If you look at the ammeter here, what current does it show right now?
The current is 45 mA
